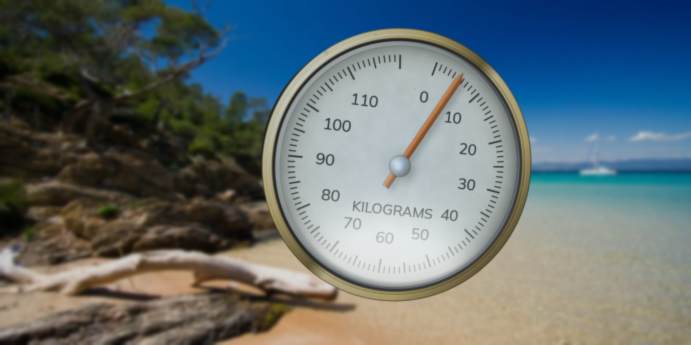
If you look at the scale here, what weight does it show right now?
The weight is 5 kg
